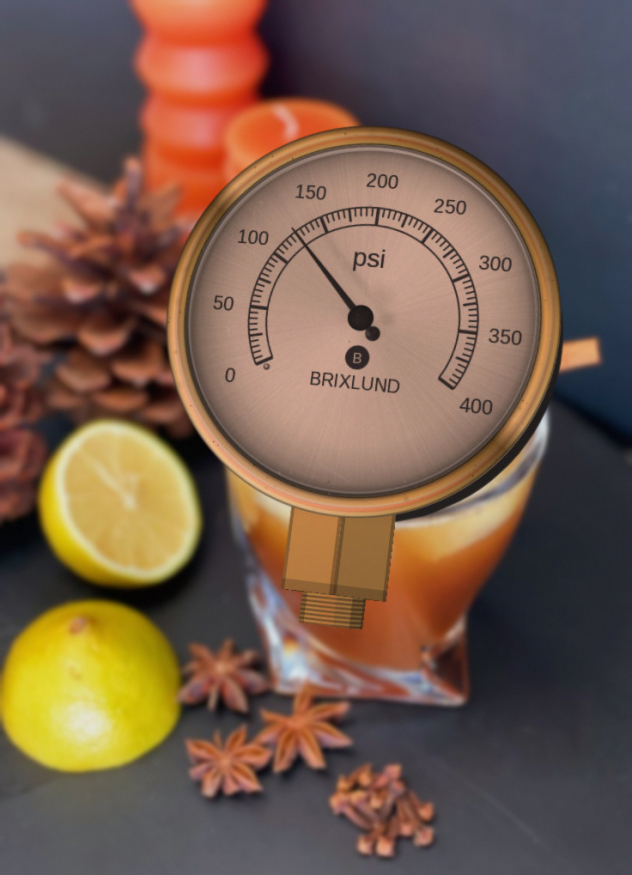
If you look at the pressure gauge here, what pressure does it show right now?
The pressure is 125 psi
